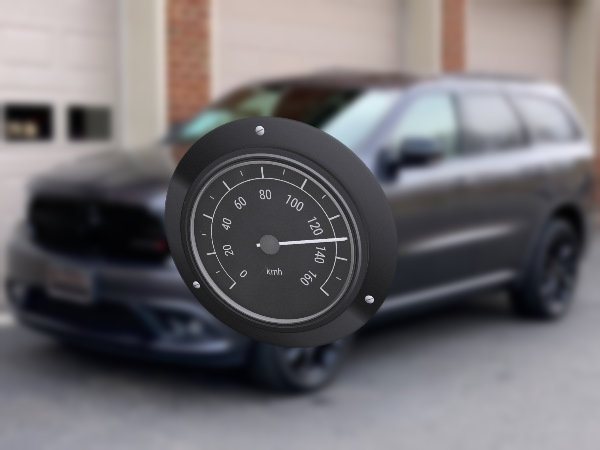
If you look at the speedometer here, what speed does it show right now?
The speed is 130 km/h
